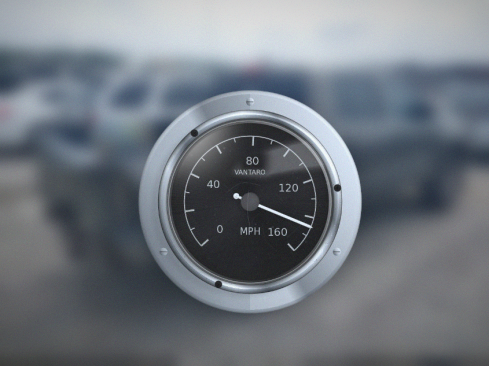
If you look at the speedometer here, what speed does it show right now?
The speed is 145 mph
